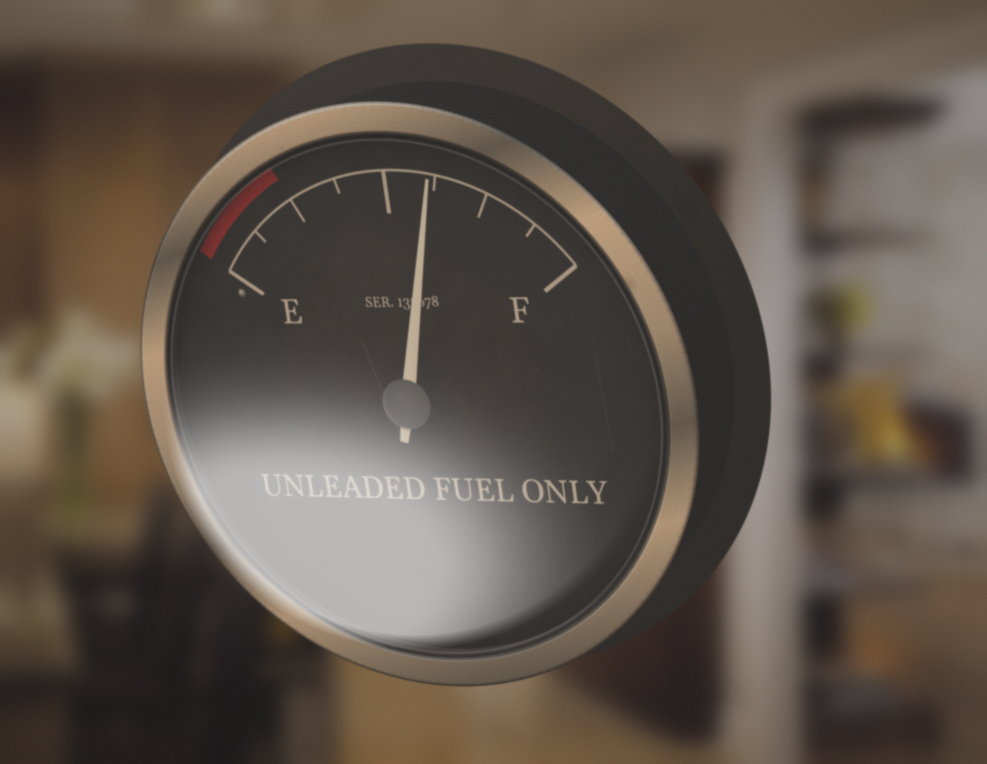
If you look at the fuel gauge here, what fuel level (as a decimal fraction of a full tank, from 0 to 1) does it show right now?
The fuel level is 0.625
